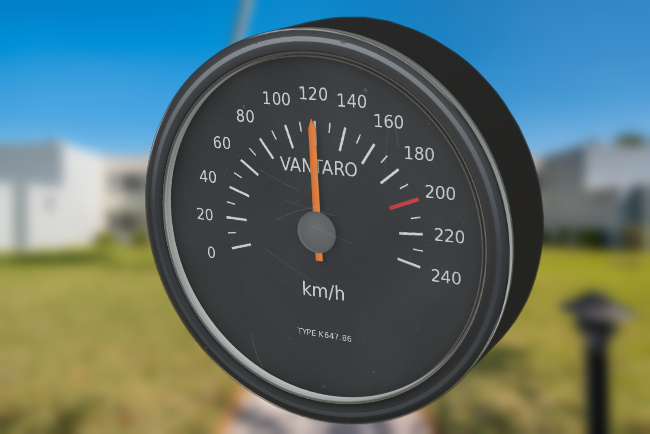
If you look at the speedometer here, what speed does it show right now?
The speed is 120 km/h
